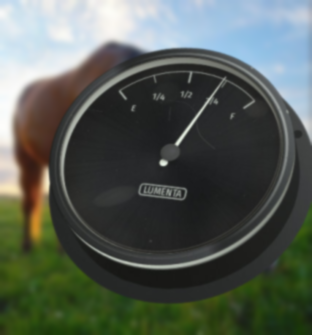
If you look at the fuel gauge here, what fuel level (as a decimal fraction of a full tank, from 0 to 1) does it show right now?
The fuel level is 0.75
